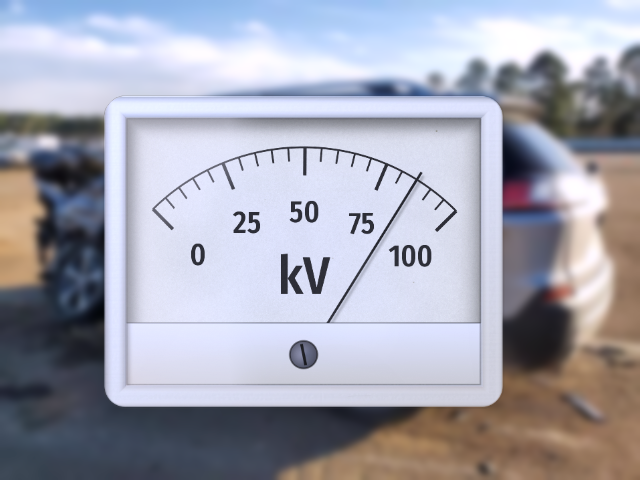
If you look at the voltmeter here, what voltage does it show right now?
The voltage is 85 kV
